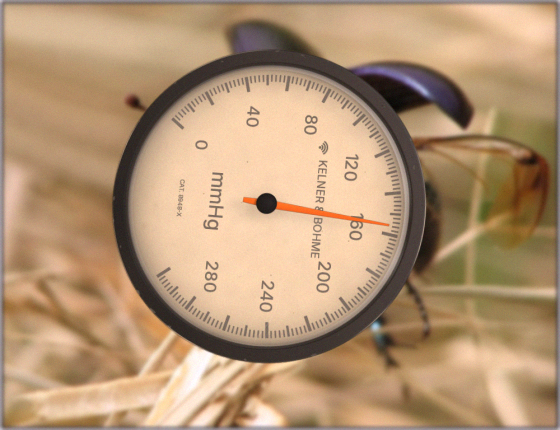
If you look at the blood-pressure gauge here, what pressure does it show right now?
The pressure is 156 mmHg
